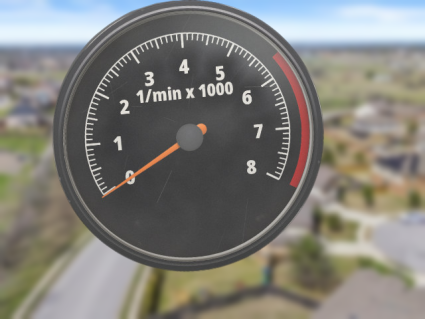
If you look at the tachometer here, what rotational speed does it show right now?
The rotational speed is 0 rpm
